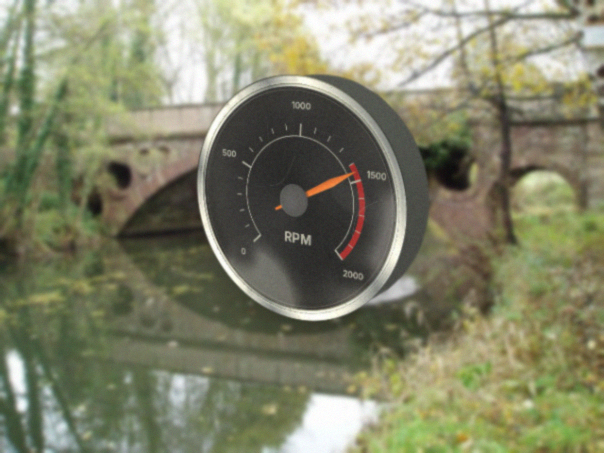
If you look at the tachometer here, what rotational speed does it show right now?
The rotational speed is 1450 rpm
